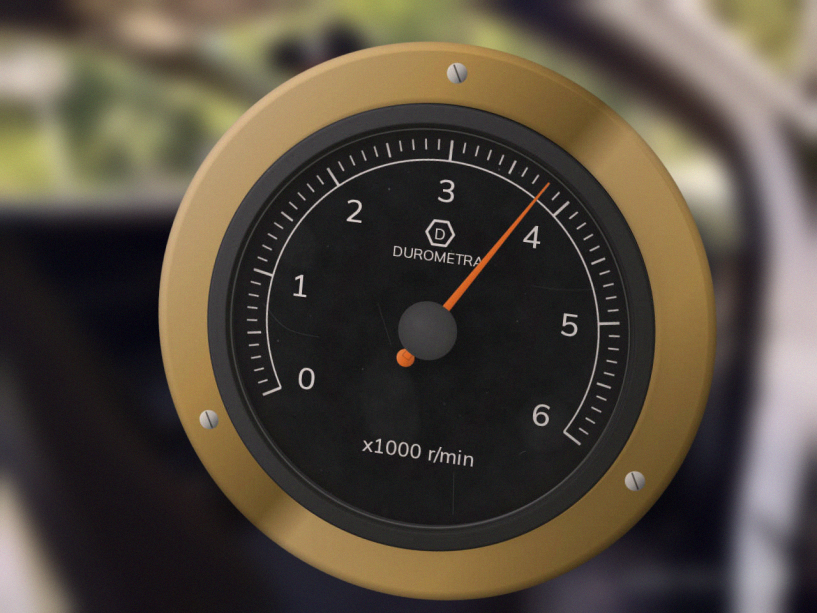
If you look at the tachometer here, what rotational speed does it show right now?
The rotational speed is 3800 rpm
